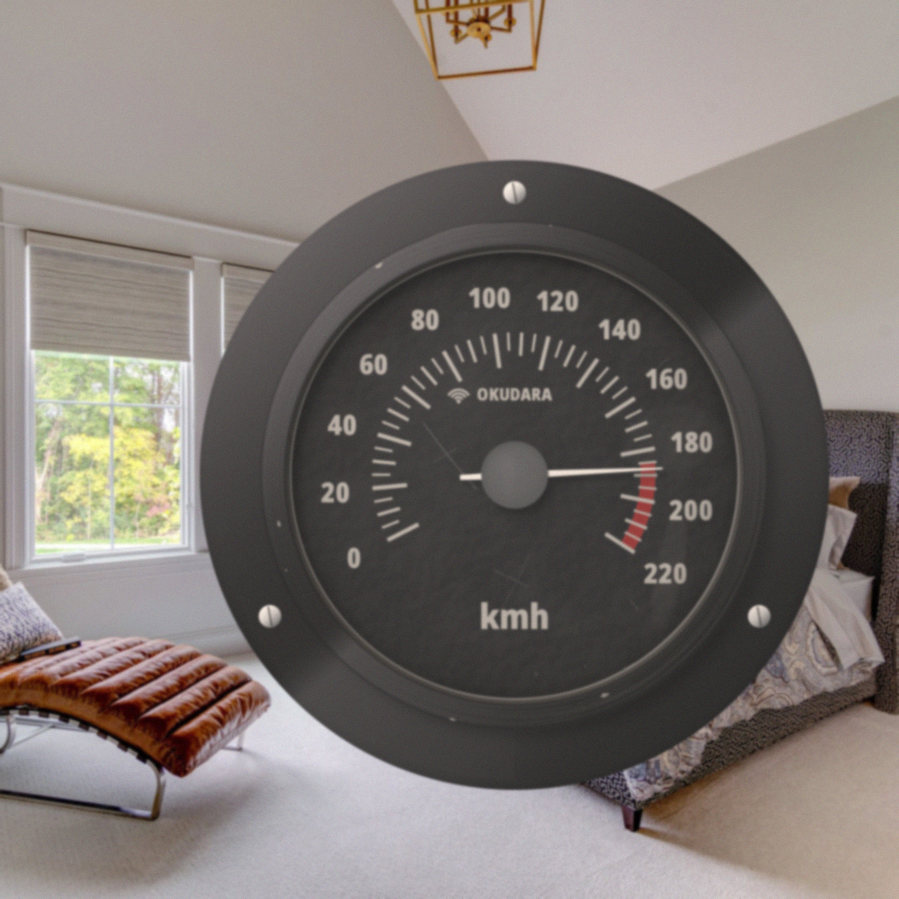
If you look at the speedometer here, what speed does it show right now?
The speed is 187.5 km/h
